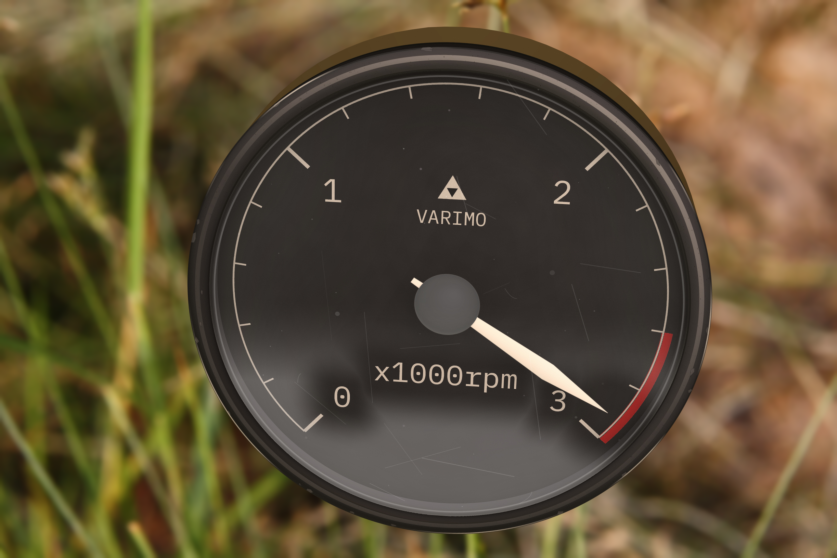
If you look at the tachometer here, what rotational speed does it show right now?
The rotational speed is 2900 rpm
